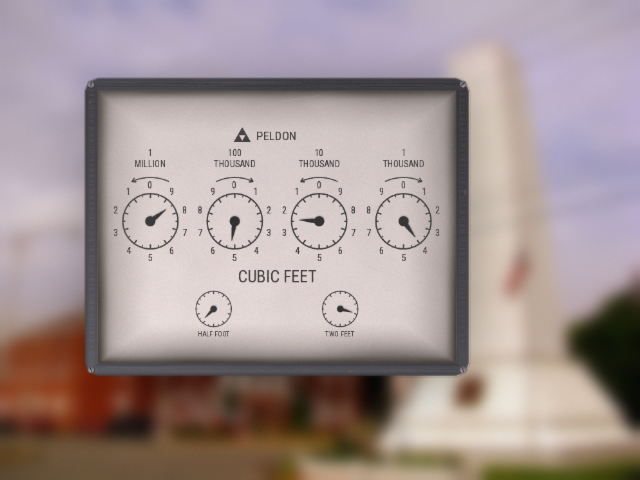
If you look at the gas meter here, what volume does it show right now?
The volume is 852400 ft³
